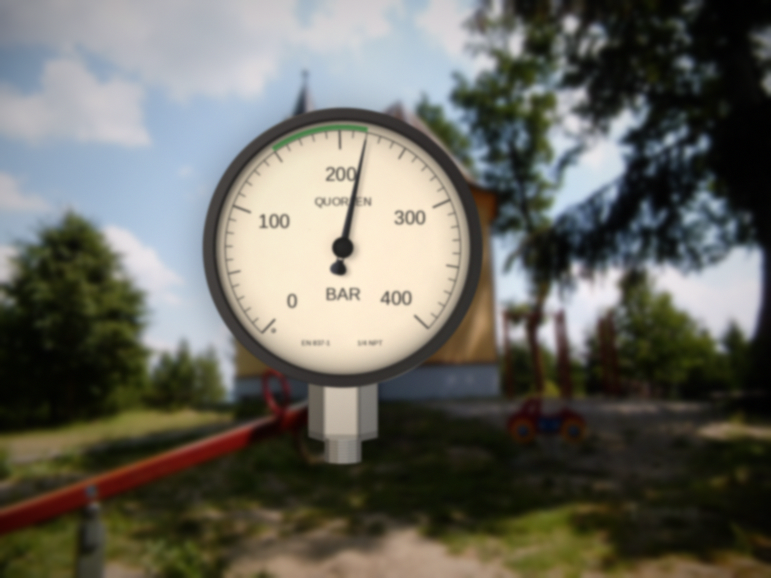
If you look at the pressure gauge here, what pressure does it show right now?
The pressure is 220 bar
